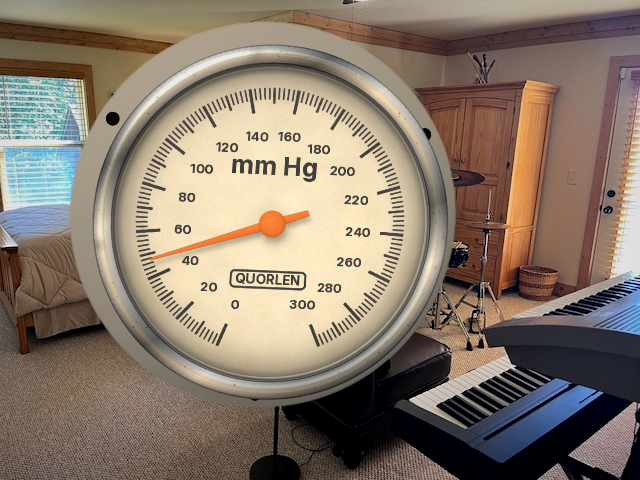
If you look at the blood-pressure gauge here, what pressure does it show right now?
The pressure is 48 mmHg
